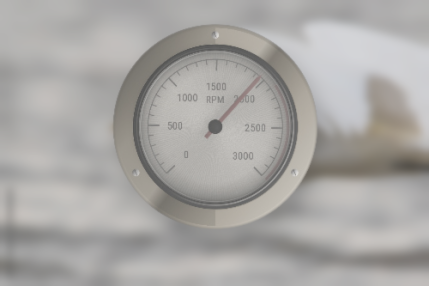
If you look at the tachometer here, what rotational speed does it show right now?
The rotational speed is 1950 rpm
